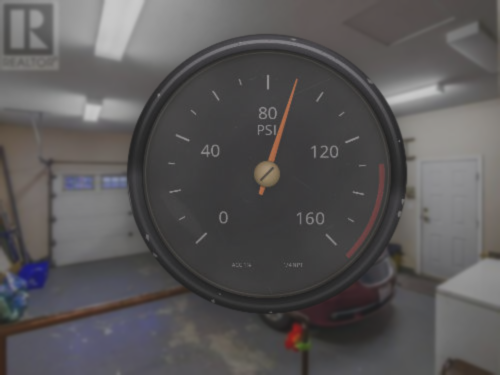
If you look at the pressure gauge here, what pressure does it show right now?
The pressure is 90 psi
